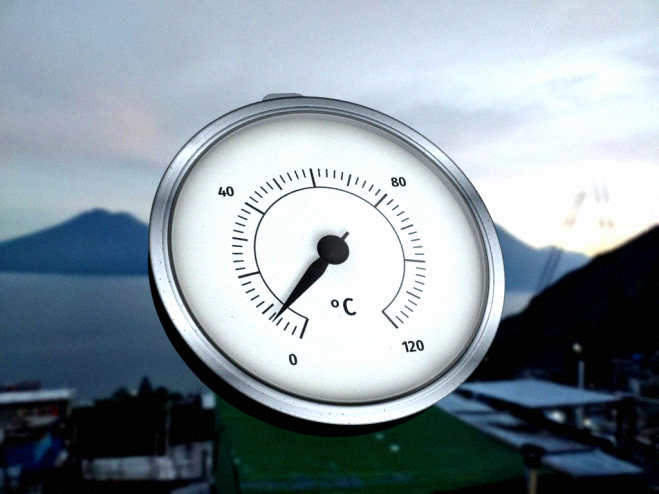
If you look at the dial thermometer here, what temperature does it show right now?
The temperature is 7 °C
